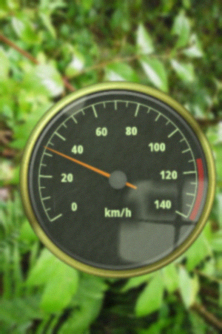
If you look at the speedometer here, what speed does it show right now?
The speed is 32.5 km/h
